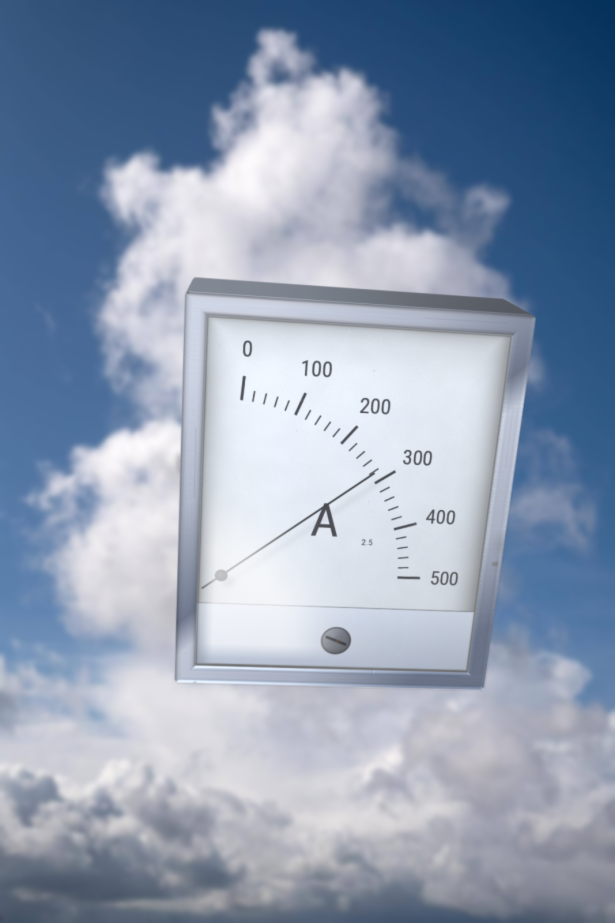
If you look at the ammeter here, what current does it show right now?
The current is 280 A
